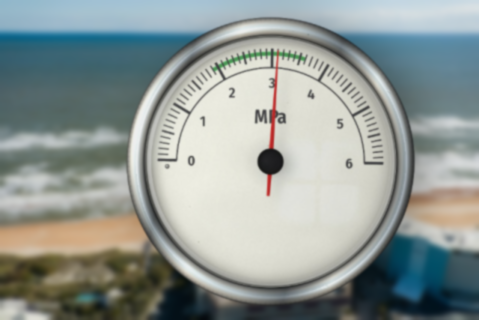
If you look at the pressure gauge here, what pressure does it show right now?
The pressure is 3.1 MPa
